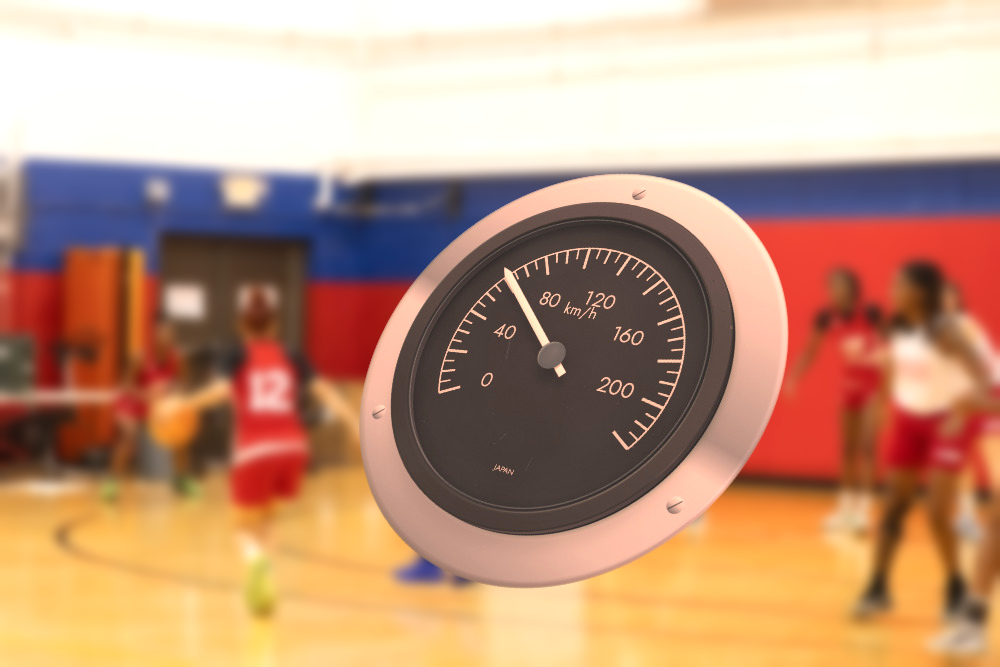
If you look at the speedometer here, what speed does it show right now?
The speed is 62.5 km/h
